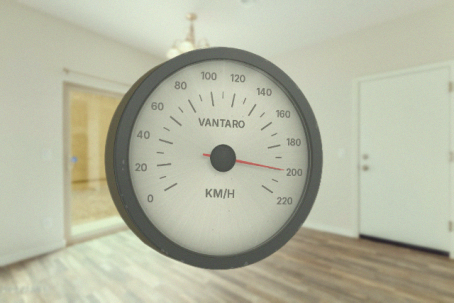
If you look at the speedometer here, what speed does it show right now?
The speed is 200 km/h
